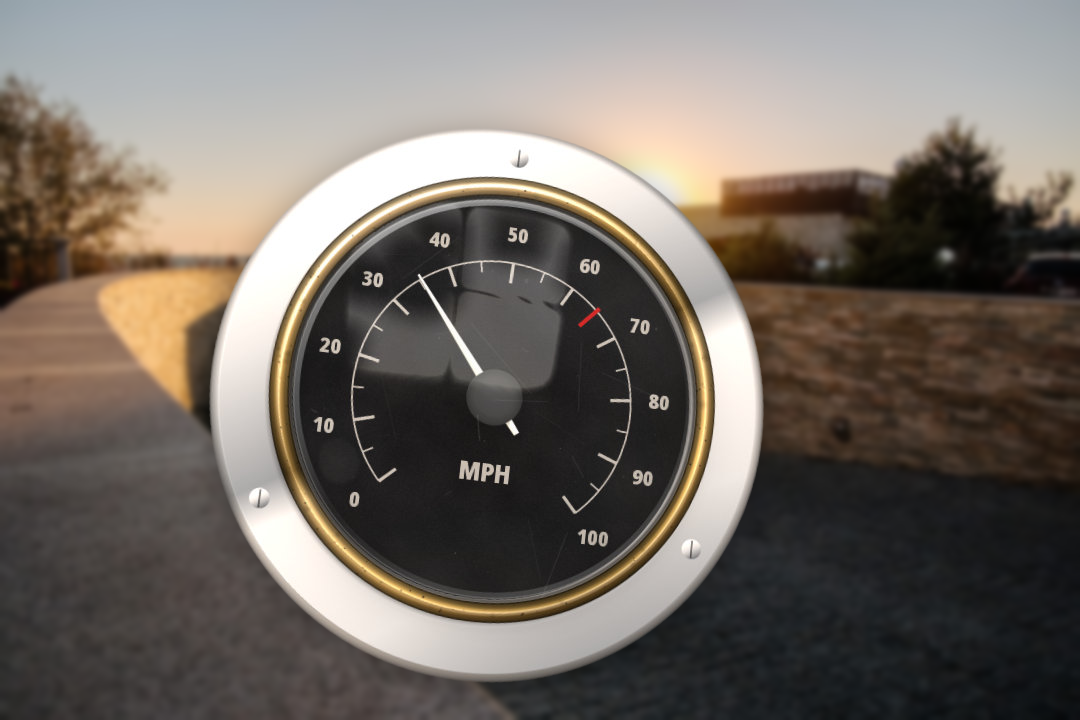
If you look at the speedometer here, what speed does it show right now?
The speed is 35 mph
